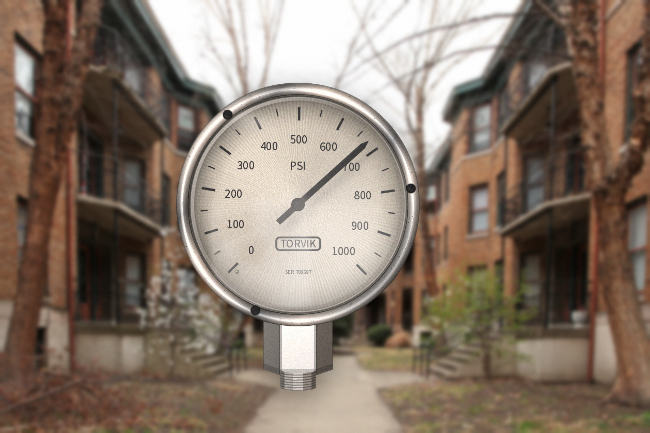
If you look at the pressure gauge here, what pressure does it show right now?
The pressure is 675 psi
